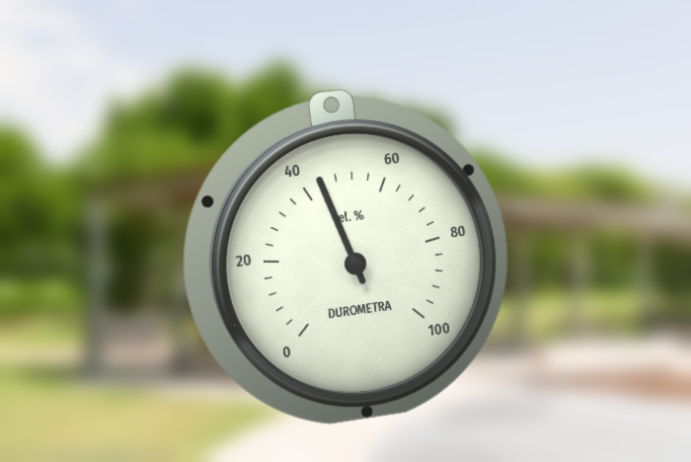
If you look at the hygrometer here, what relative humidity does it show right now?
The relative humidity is 44 %
